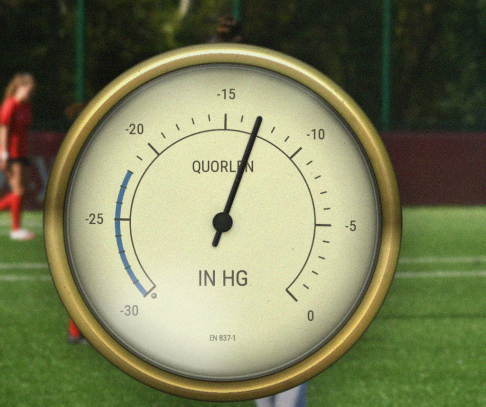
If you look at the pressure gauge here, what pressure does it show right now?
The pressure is -13 inHg
